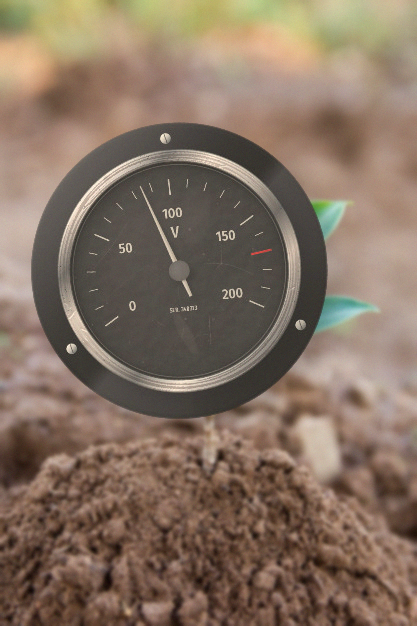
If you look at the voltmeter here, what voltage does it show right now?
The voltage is 85 V
